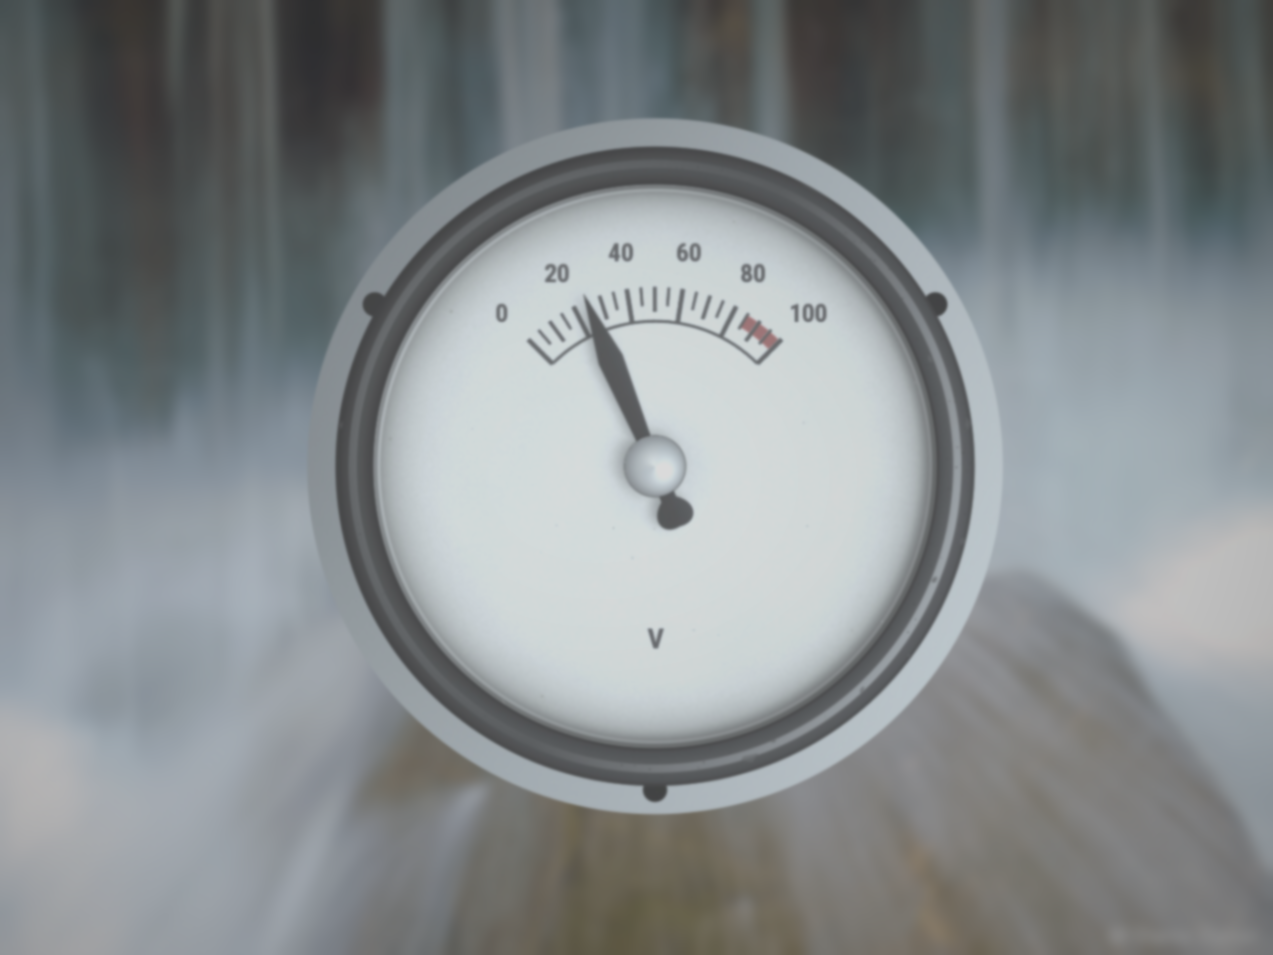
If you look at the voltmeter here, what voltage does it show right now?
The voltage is 25 V
